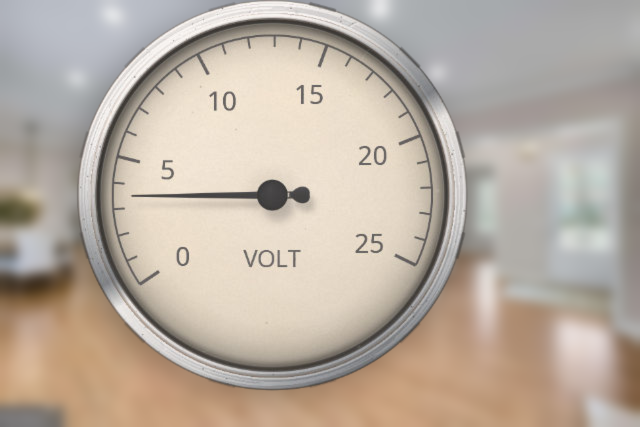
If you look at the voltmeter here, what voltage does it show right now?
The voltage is 3.5 V
